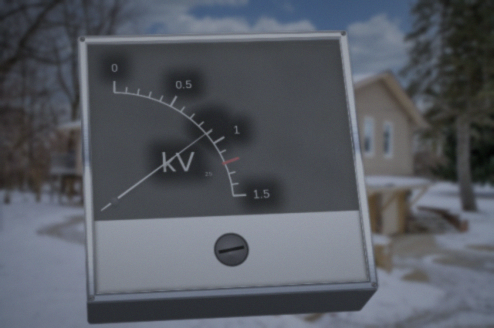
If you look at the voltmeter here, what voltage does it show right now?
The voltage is 0.9 kV
